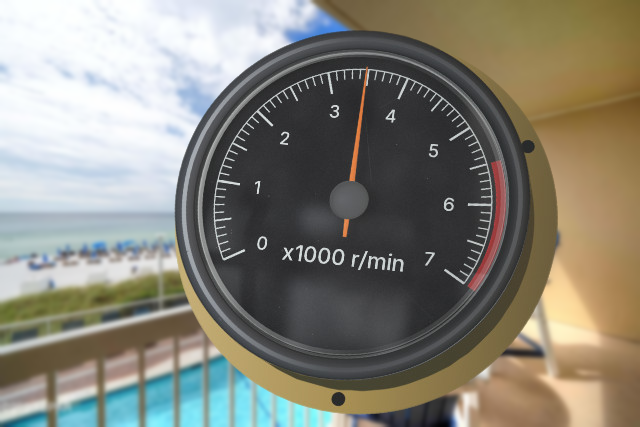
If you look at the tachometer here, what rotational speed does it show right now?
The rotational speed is 3500 rpm
